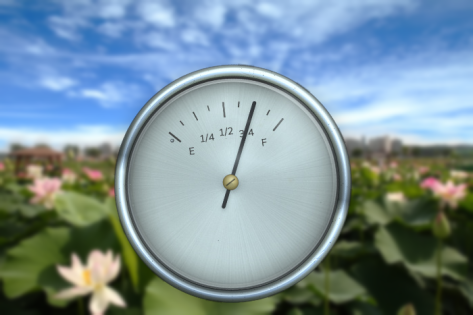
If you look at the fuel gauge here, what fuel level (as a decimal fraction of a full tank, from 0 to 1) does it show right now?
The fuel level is 0.75
